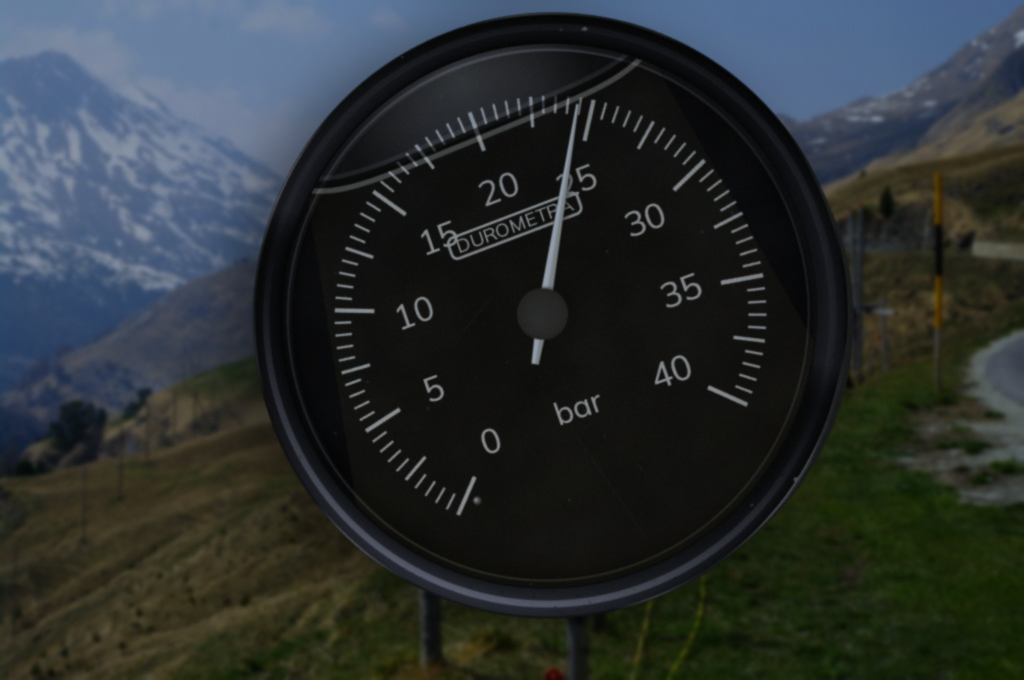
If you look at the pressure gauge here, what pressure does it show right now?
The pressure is 24.5 bar
